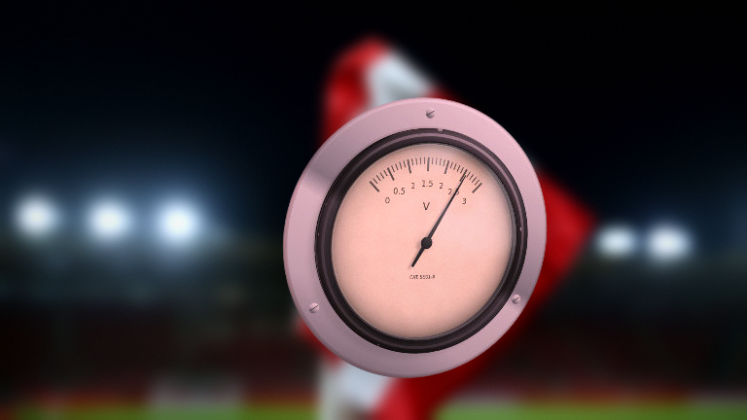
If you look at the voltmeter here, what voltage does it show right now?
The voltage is 2.5 V
